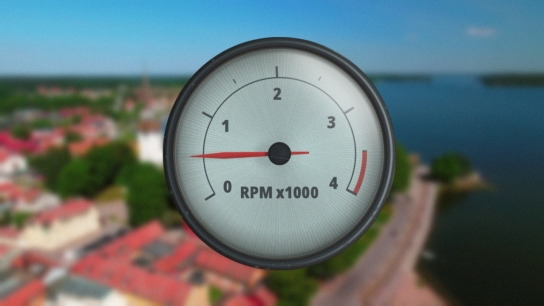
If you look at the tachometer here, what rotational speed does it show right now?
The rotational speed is 500 rpm
